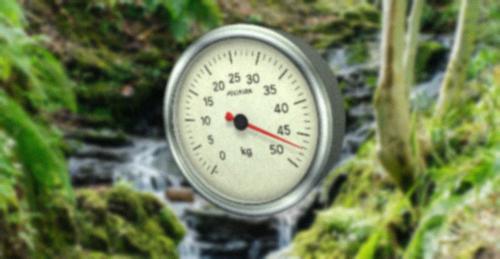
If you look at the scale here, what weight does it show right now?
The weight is 47 kg
